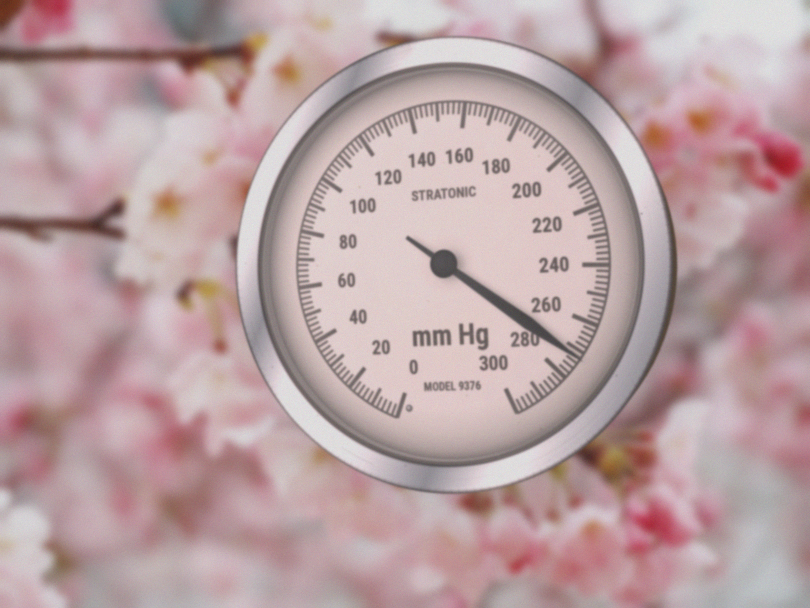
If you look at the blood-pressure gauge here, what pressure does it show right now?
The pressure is 272 mmHg
